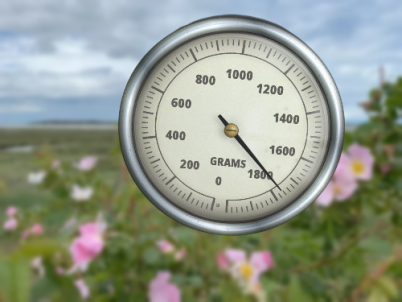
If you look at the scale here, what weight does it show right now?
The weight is 1760 g
